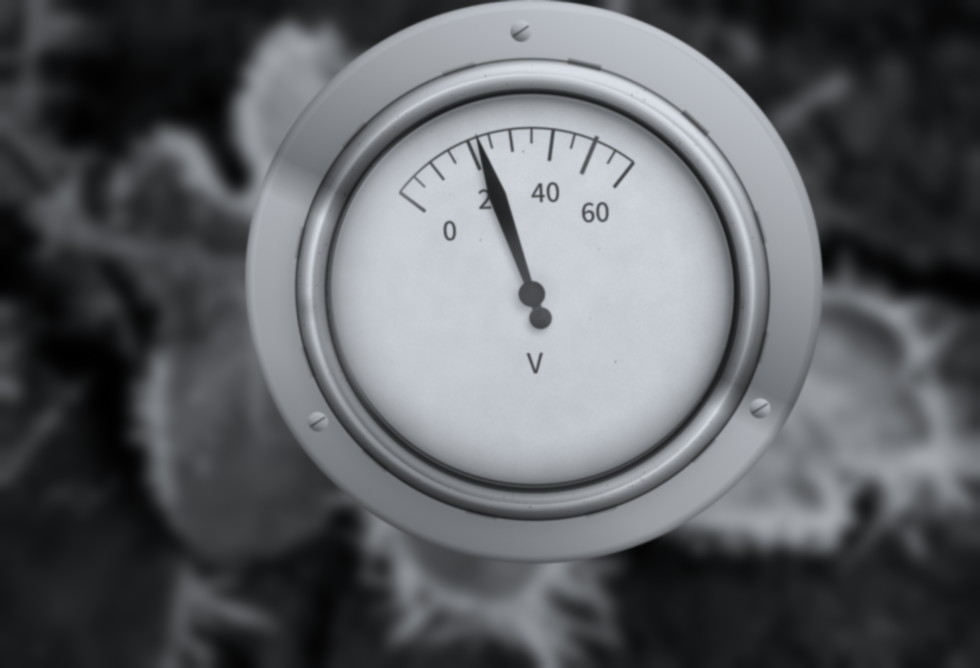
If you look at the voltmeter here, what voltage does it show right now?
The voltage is 22.5 V
